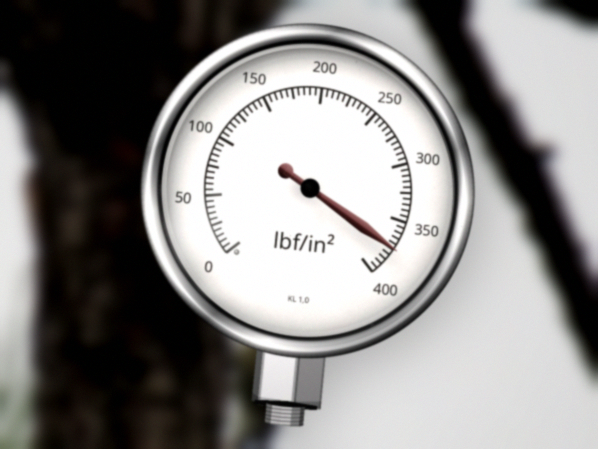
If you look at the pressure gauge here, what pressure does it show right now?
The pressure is 375 psi
